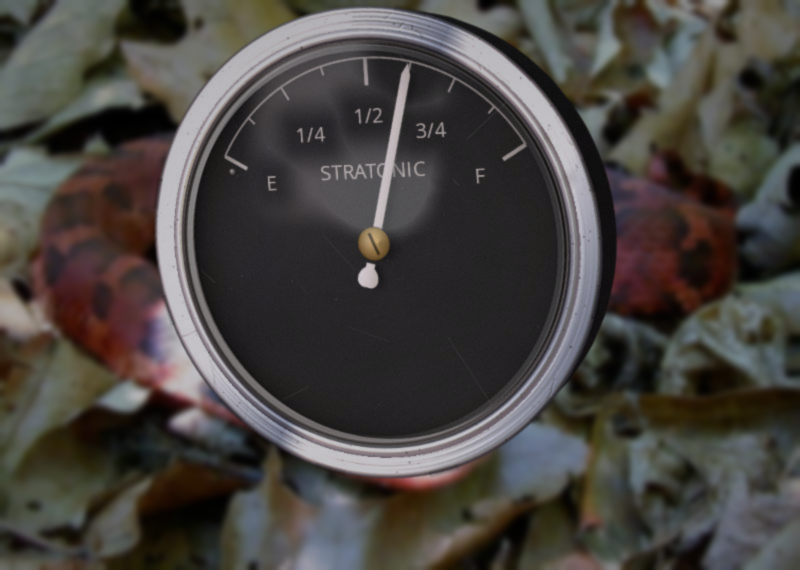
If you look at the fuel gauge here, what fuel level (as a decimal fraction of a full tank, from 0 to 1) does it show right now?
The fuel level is 0.625
